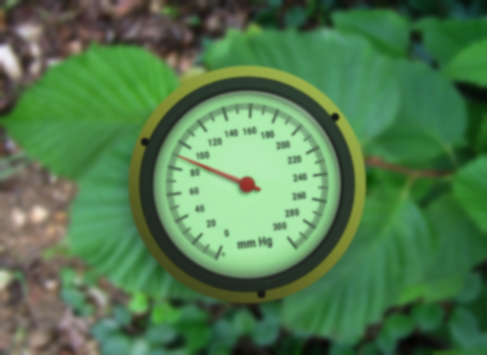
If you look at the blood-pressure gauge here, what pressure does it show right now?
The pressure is 90 mmHg
